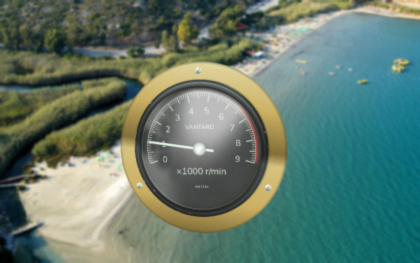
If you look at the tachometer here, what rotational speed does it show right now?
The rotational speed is 1000 rpm
